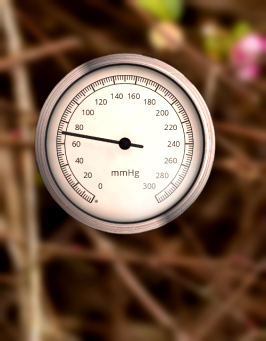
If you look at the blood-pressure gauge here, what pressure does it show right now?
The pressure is 70 mmHg
